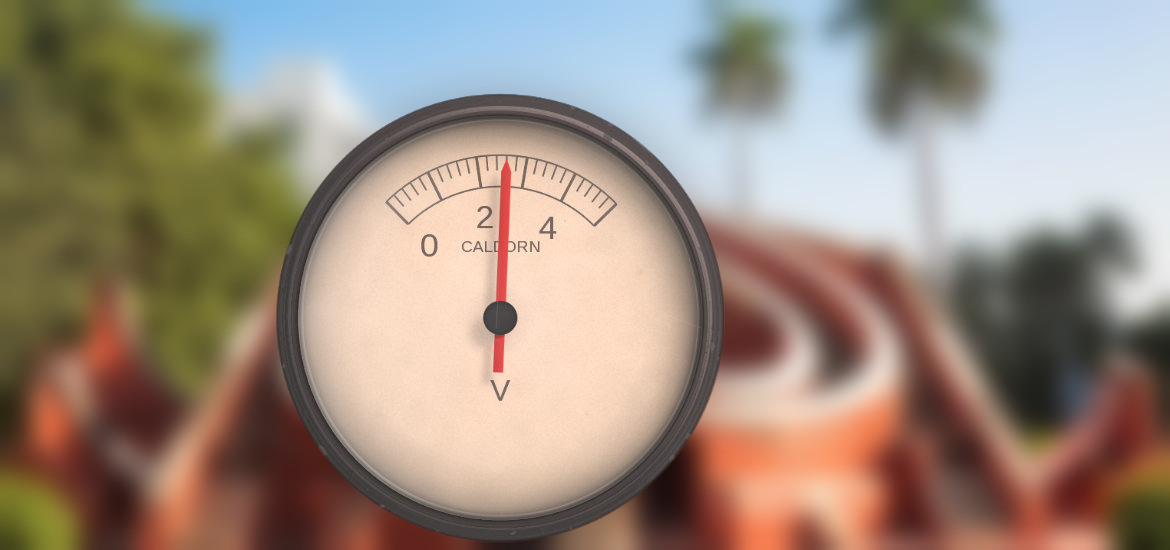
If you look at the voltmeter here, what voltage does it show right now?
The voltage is 2.6 V
